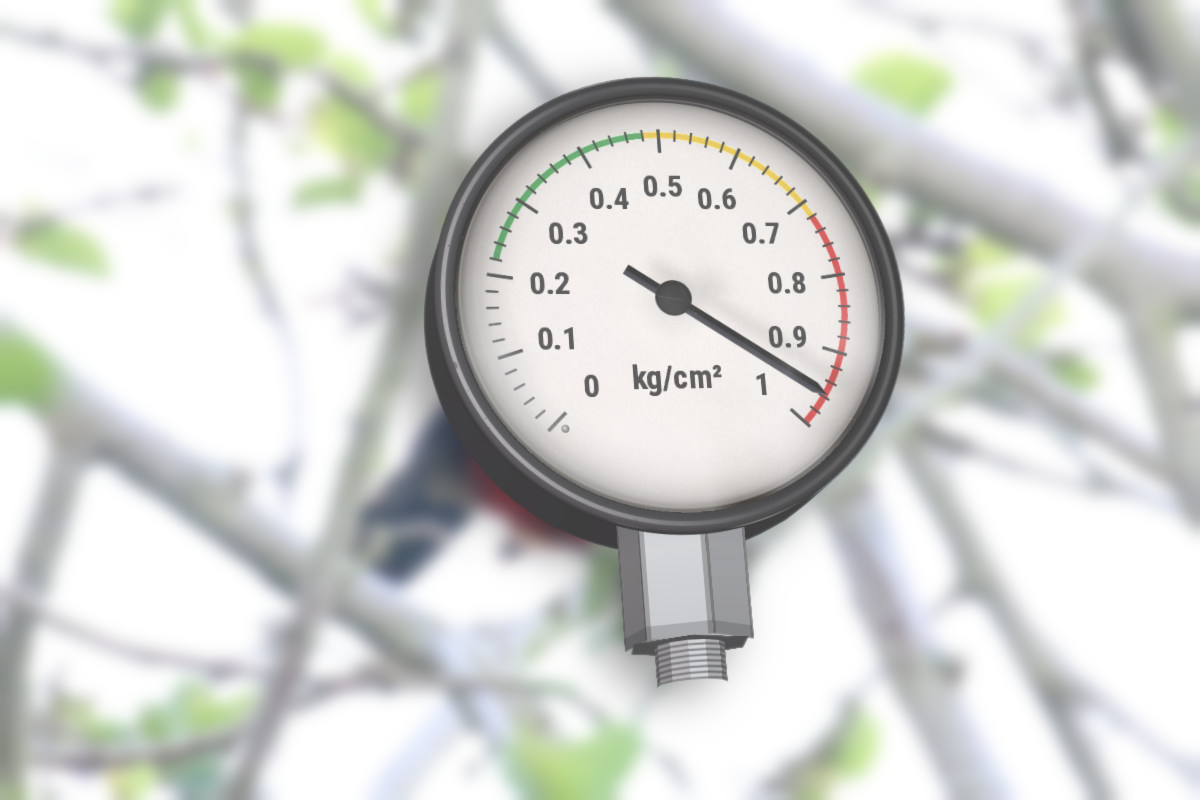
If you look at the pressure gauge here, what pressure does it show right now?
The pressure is 0.96 kg/cm²
